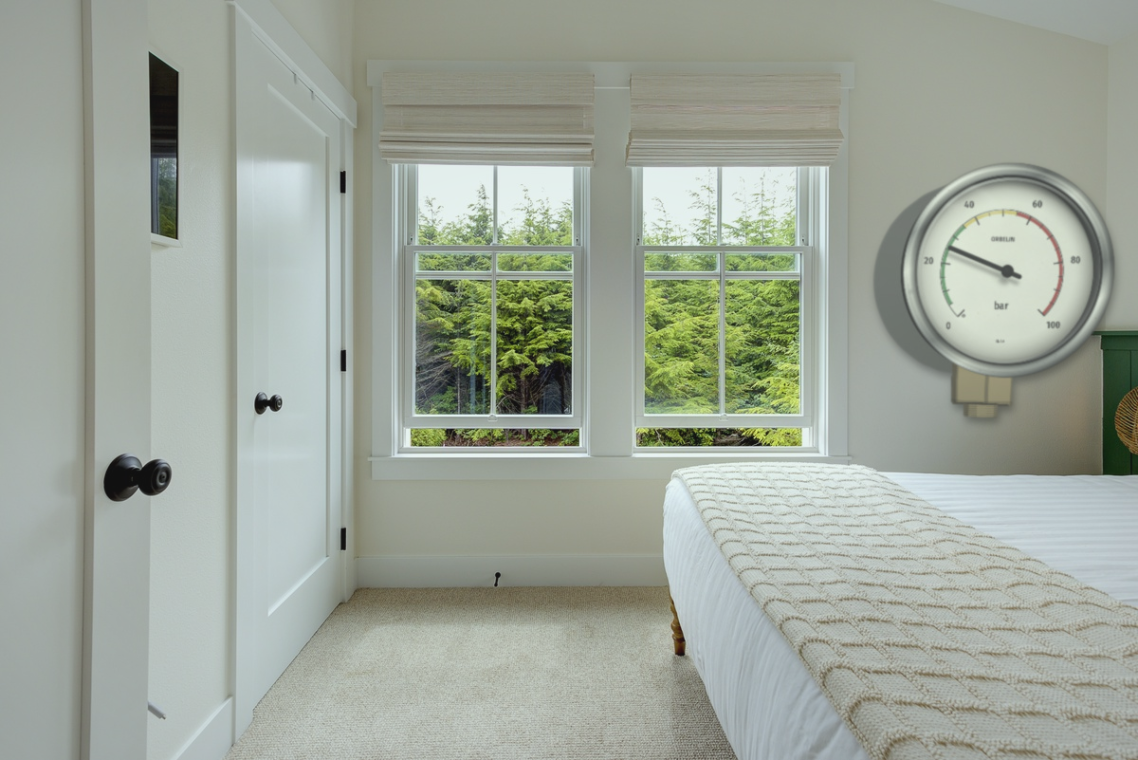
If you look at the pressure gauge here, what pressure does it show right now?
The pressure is 25 bar
